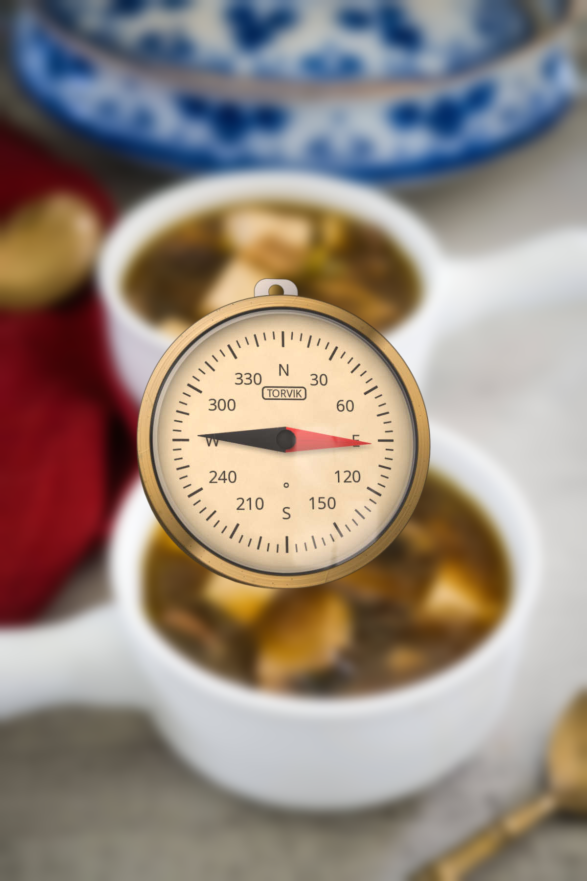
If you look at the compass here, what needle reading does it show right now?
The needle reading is 92.5 °
